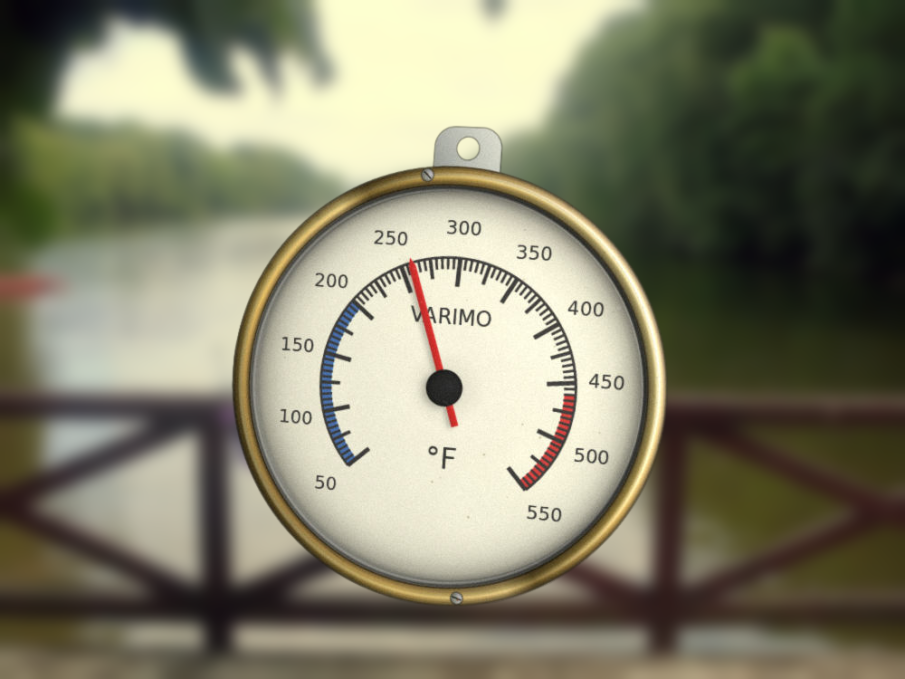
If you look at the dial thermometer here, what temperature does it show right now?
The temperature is 260 °F
